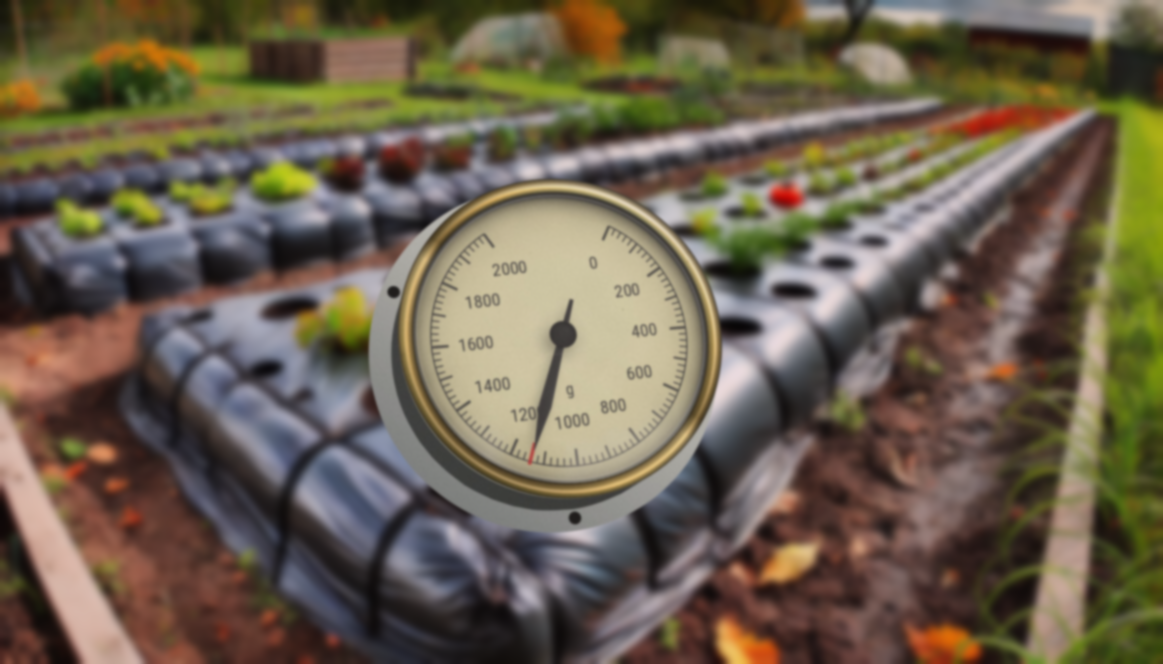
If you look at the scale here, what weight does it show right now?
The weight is 1140 g
